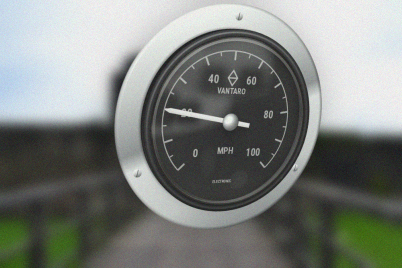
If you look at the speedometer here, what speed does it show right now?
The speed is 20 mph
